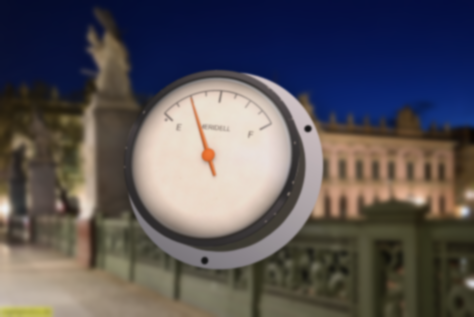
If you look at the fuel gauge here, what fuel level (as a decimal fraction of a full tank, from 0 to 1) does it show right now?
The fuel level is 0.25
